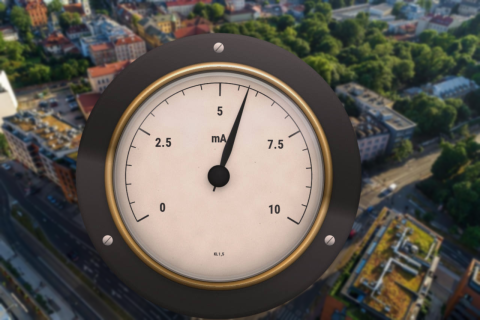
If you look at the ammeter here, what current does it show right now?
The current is 5.75 mA
